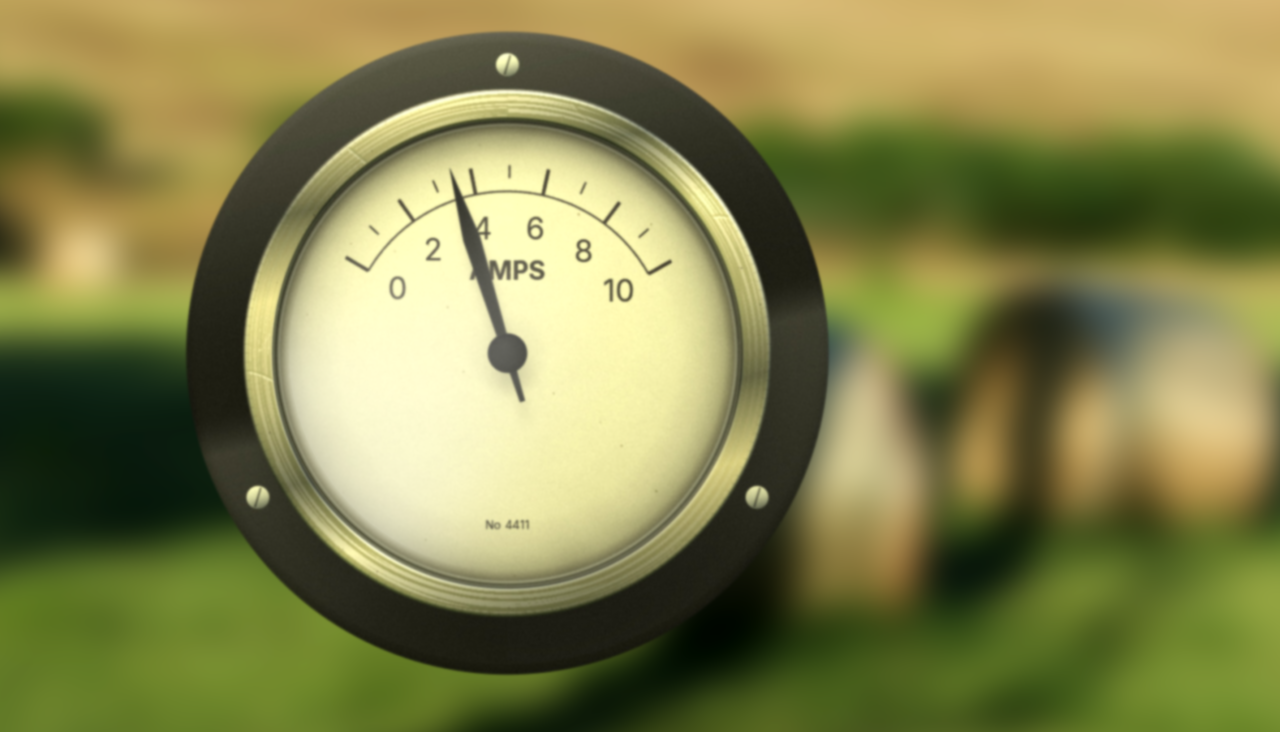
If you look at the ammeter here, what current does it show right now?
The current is 3.5 A
